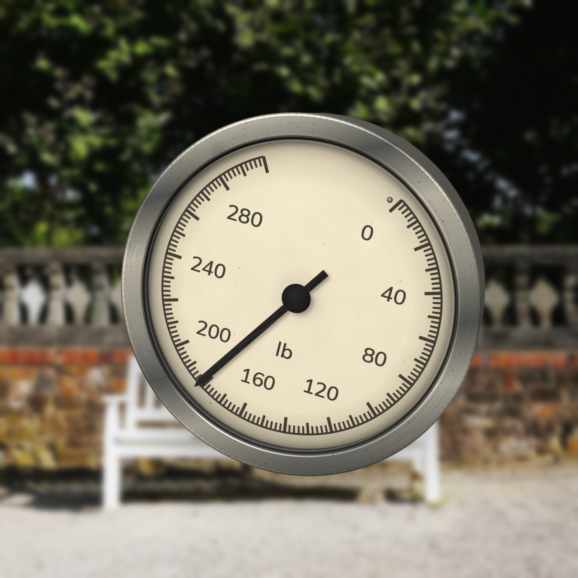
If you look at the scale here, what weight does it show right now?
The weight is 182 lb
